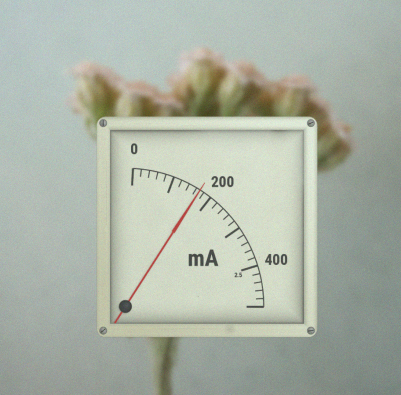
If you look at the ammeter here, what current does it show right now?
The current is 170 mA
